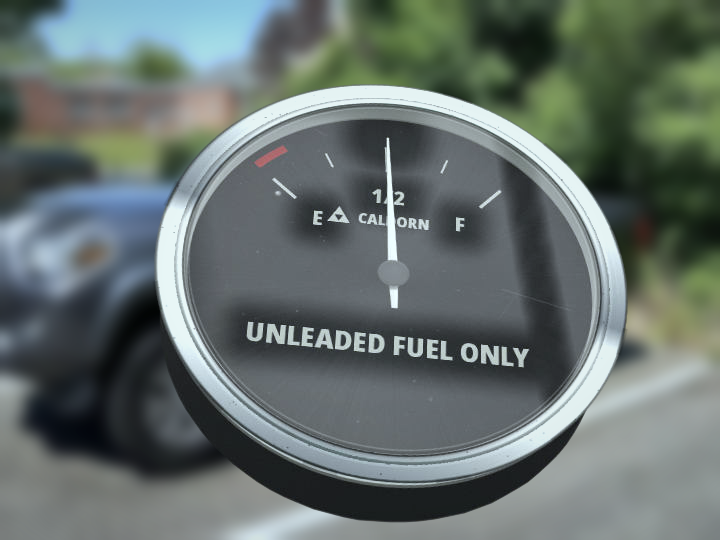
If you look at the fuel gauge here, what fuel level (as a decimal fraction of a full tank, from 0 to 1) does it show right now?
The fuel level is 0.5
